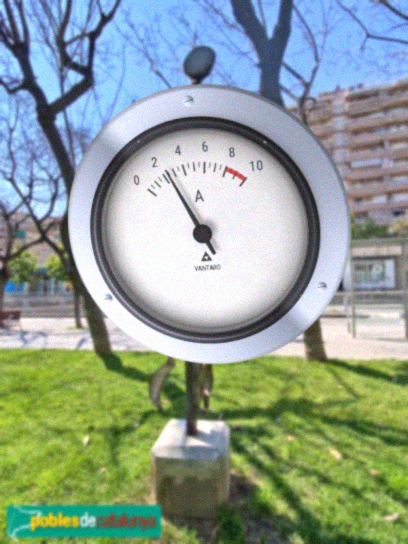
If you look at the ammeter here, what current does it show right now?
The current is 2.5 A
